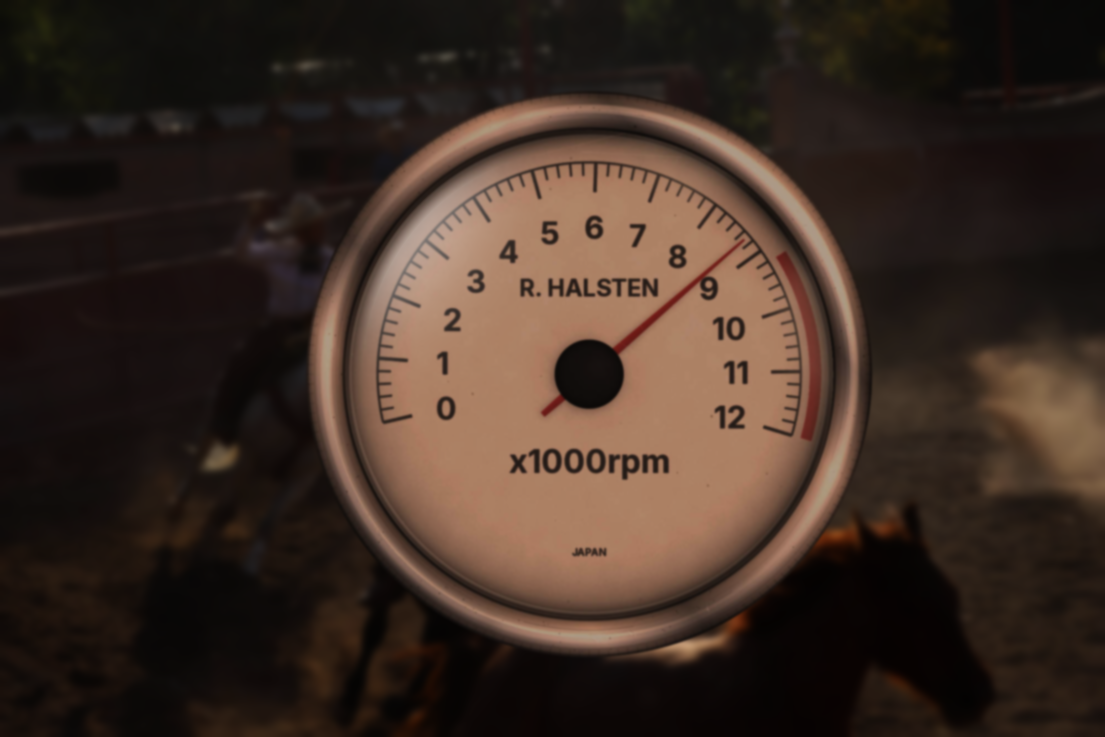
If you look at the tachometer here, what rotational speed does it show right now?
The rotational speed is 8700 rpm
